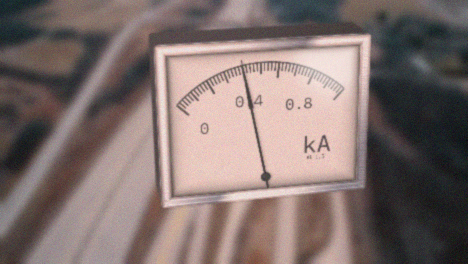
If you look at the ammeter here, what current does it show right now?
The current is 0.4 kA
